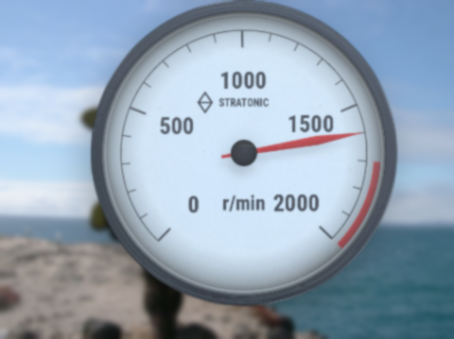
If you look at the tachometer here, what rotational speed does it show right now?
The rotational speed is 1600 rpm
